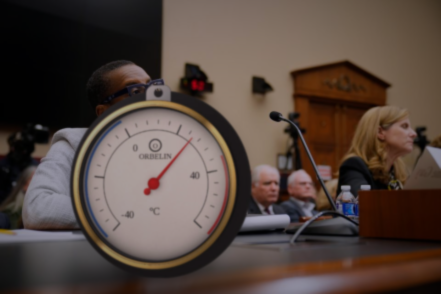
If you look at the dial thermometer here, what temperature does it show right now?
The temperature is 26 °C
